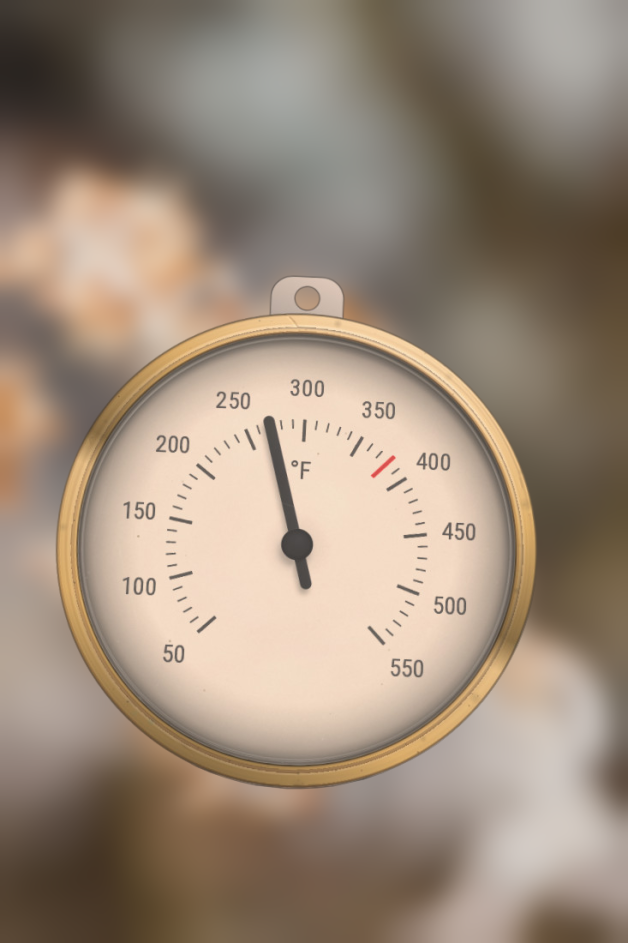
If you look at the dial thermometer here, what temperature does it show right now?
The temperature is 270 °F
